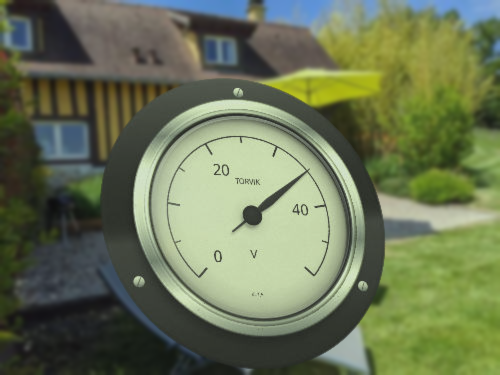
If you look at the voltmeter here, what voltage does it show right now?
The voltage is 35 V
